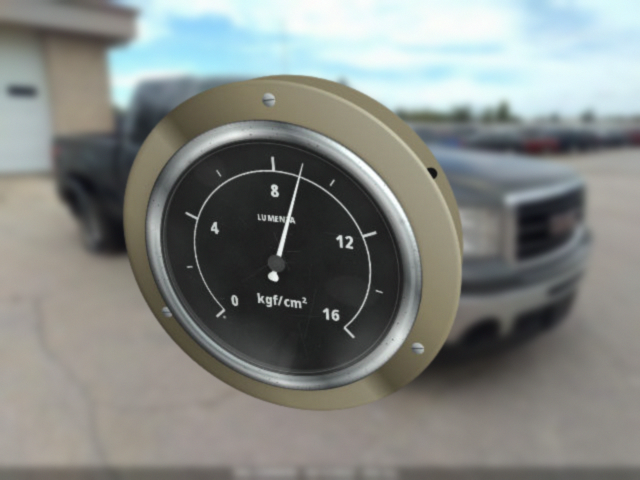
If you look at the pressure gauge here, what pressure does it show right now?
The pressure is 9 kg/cm²
